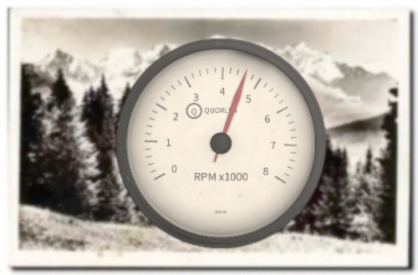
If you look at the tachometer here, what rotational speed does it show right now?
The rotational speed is 4600 rpm
